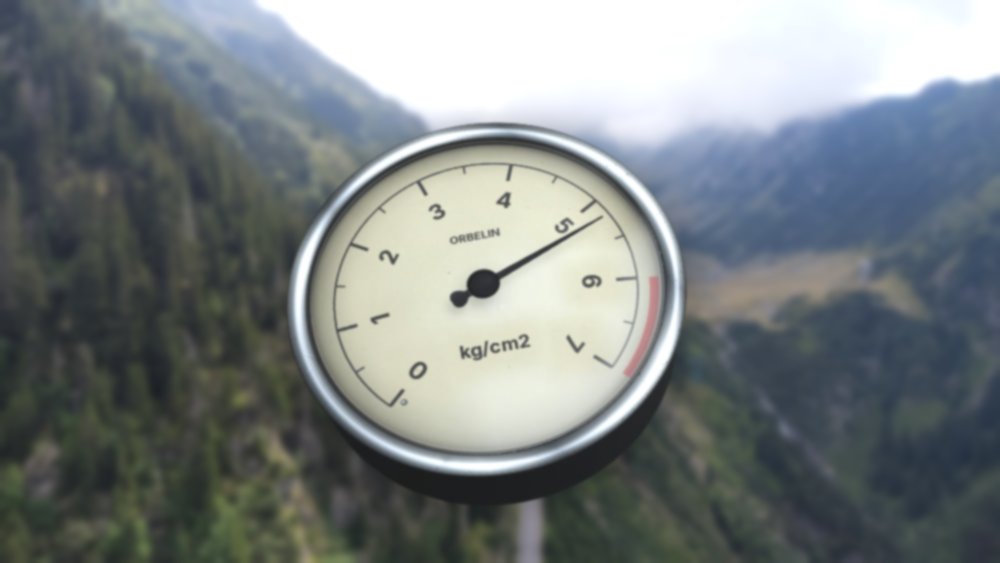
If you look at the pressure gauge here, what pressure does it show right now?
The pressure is 5.25 kg/cm²
